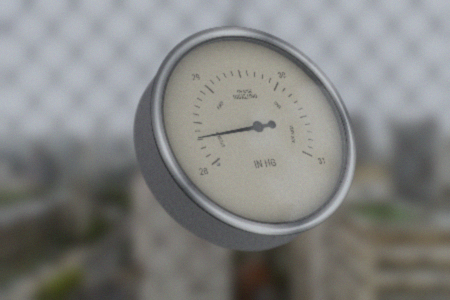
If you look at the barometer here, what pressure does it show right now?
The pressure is 28.3 inHg
